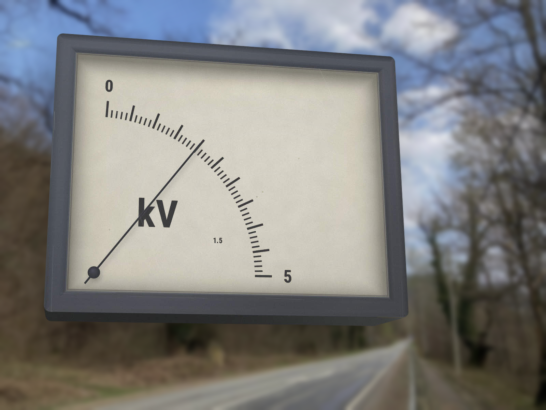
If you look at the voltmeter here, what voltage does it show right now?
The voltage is 2 kV
